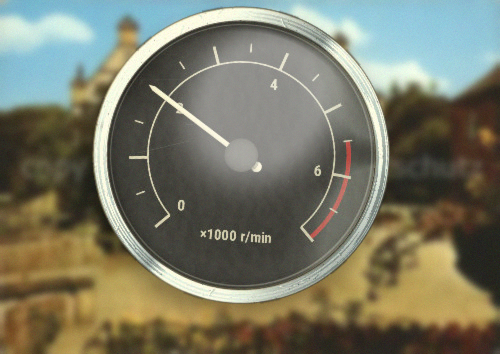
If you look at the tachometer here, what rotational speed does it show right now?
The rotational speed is 2000 rpm
